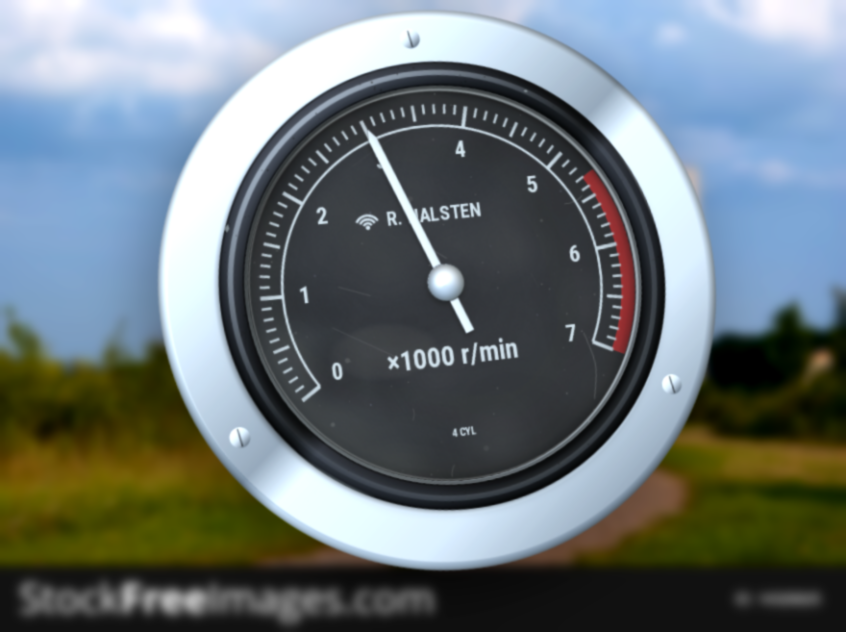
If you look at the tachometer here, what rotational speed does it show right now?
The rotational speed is 3000 rpm
